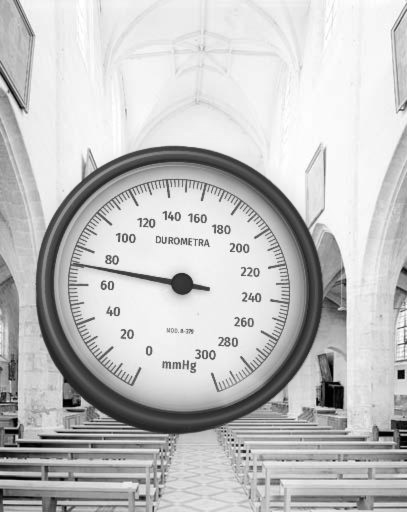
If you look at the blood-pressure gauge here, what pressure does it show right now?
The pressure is 70 mmHg
